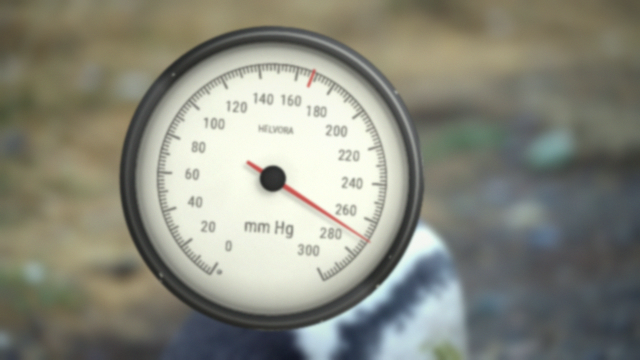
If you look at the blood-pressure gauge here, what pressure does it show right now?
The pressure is 270 mmHg
